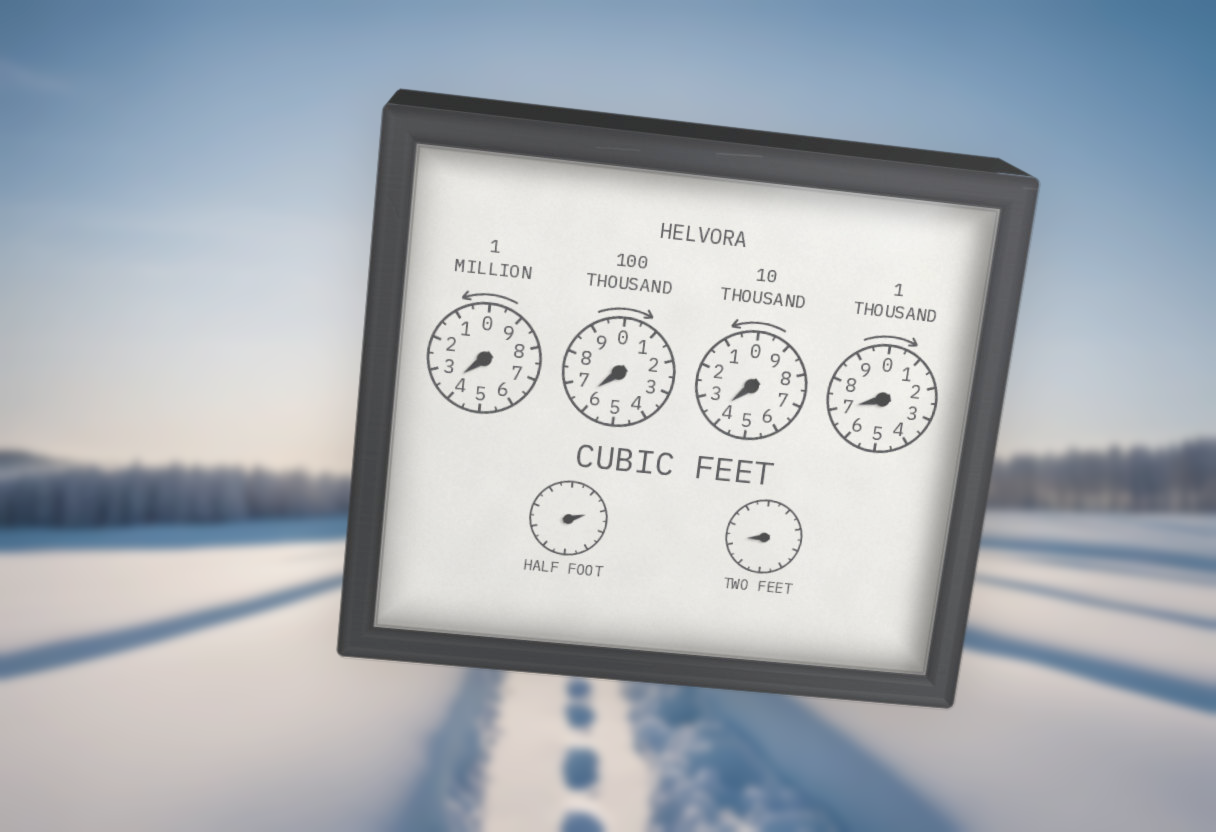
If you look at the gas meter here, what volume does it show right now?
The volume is 363700 ft³
